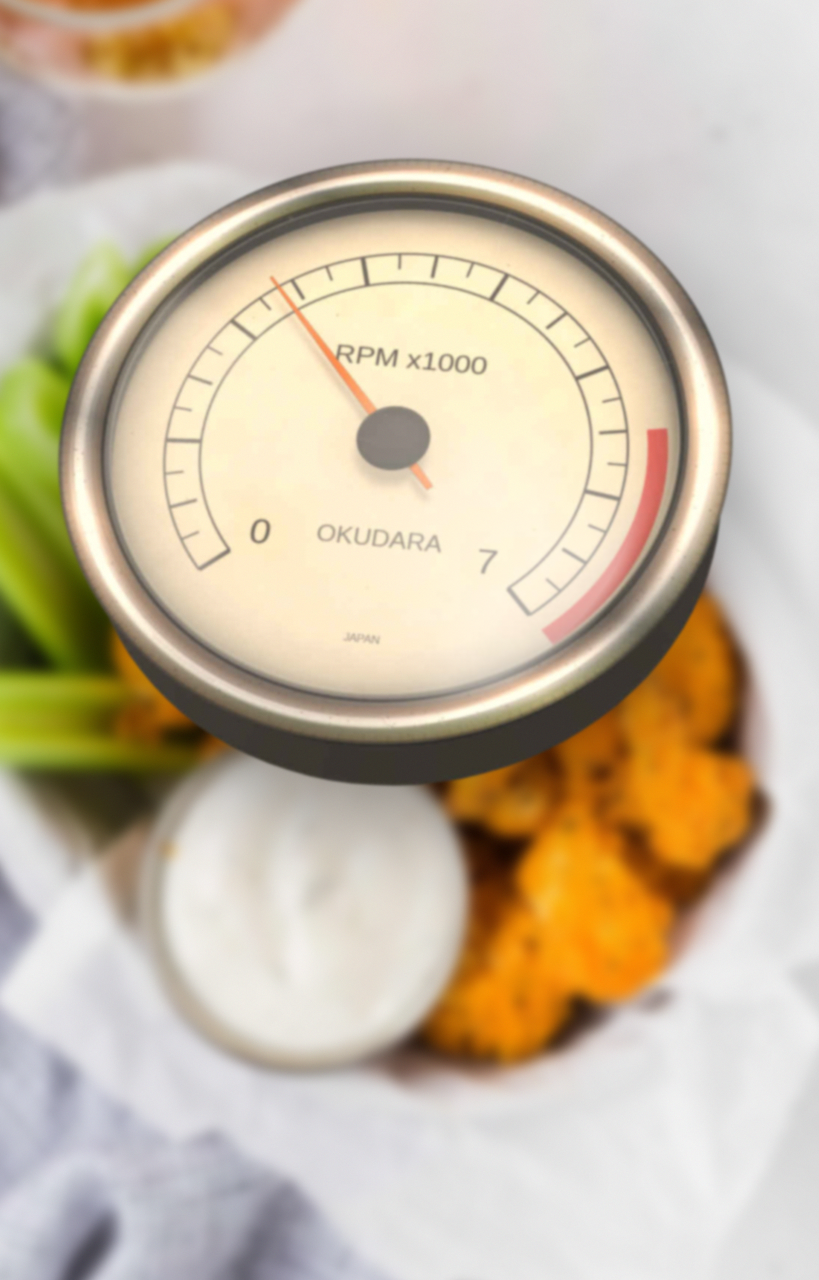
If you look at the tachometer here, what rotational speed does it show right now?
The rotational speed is 2375 rpm
